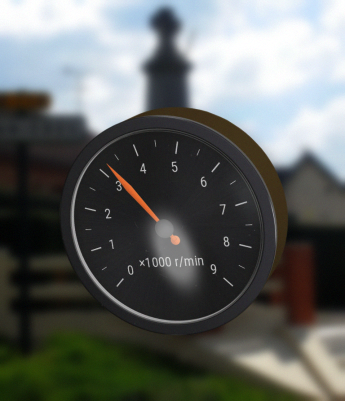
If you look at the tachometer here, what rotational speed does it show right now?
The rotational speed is 3250 rpm
